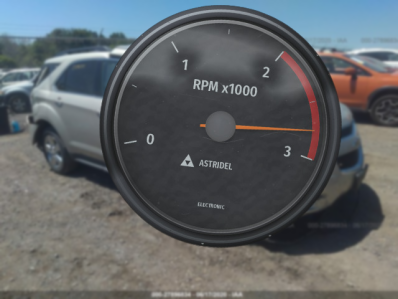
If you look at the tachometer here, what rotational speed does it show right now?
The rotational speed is 2750 rpm
